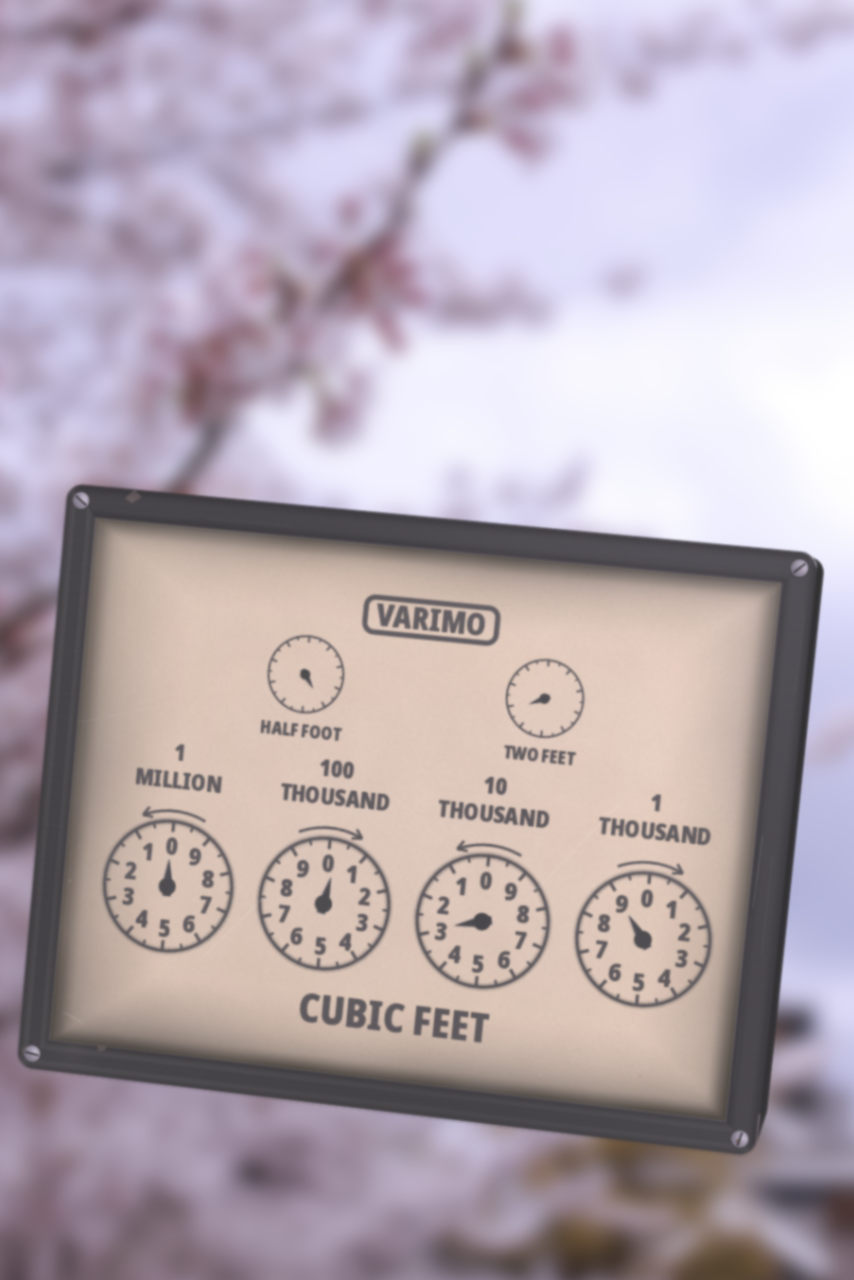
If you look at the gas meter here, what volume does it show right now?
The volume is 2900 ft³
